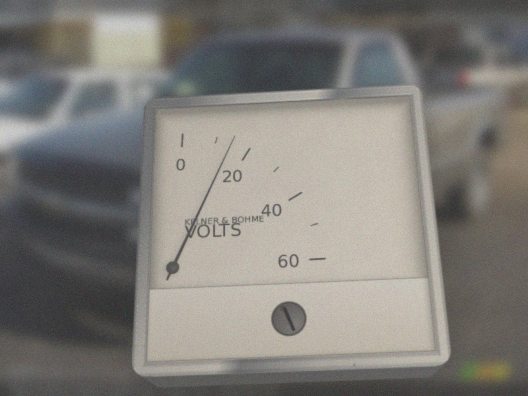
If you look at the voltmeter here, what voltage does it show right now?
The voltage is 15 V
